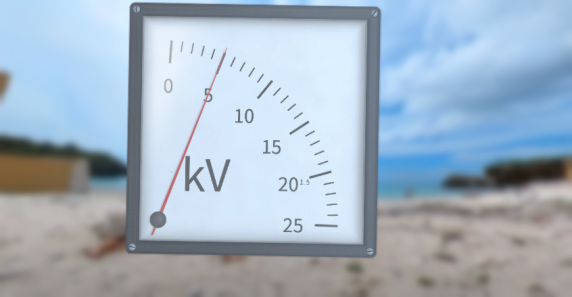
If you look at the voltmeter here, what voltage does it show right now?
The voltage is 5 kV
